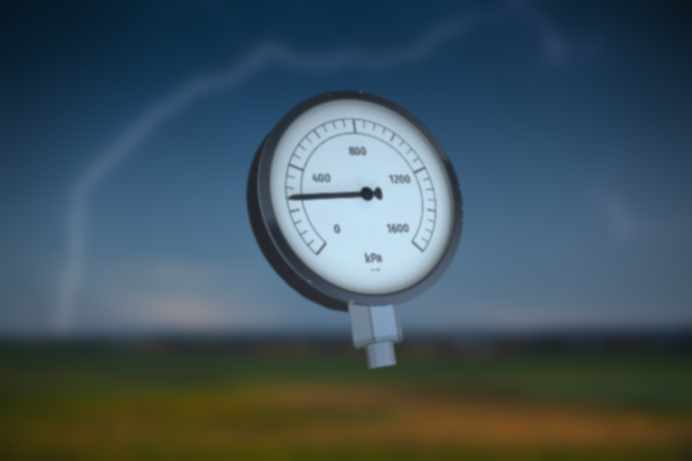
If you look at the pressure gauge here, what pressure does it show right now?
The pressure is 250 kPa
